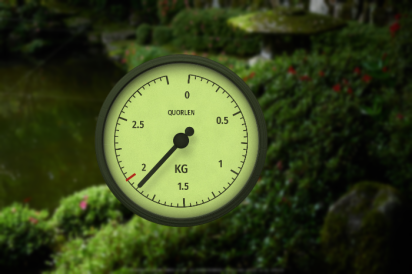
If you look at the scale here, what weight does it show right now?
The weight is 1.9 kg
